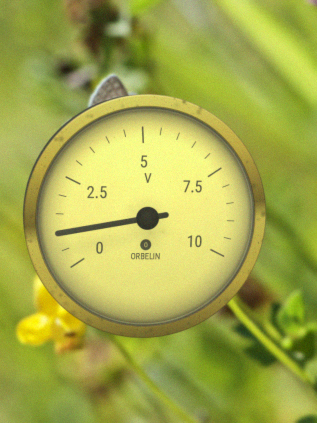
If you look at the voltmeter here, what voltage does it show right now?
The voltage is 1 V
